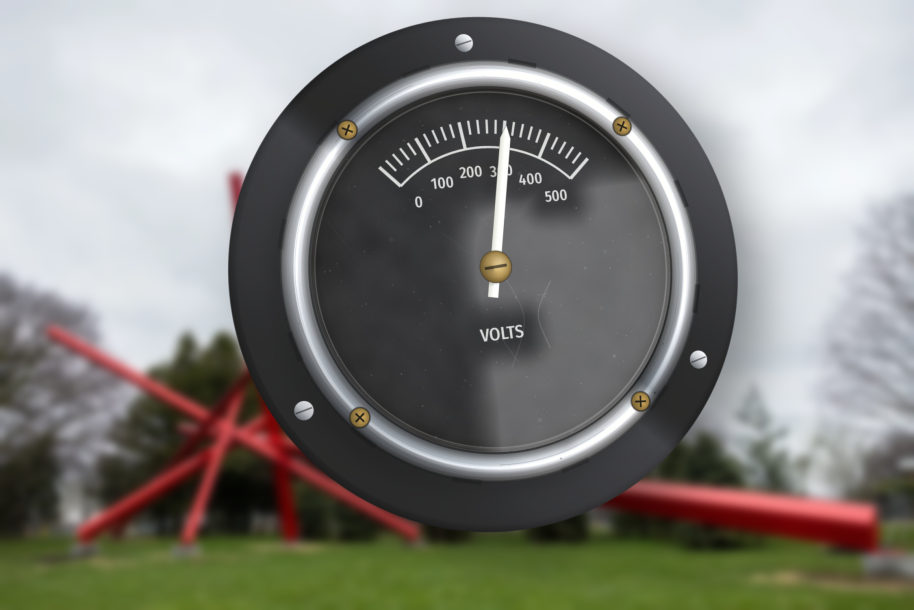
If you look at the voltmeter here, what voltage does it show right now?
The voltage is 300 V
